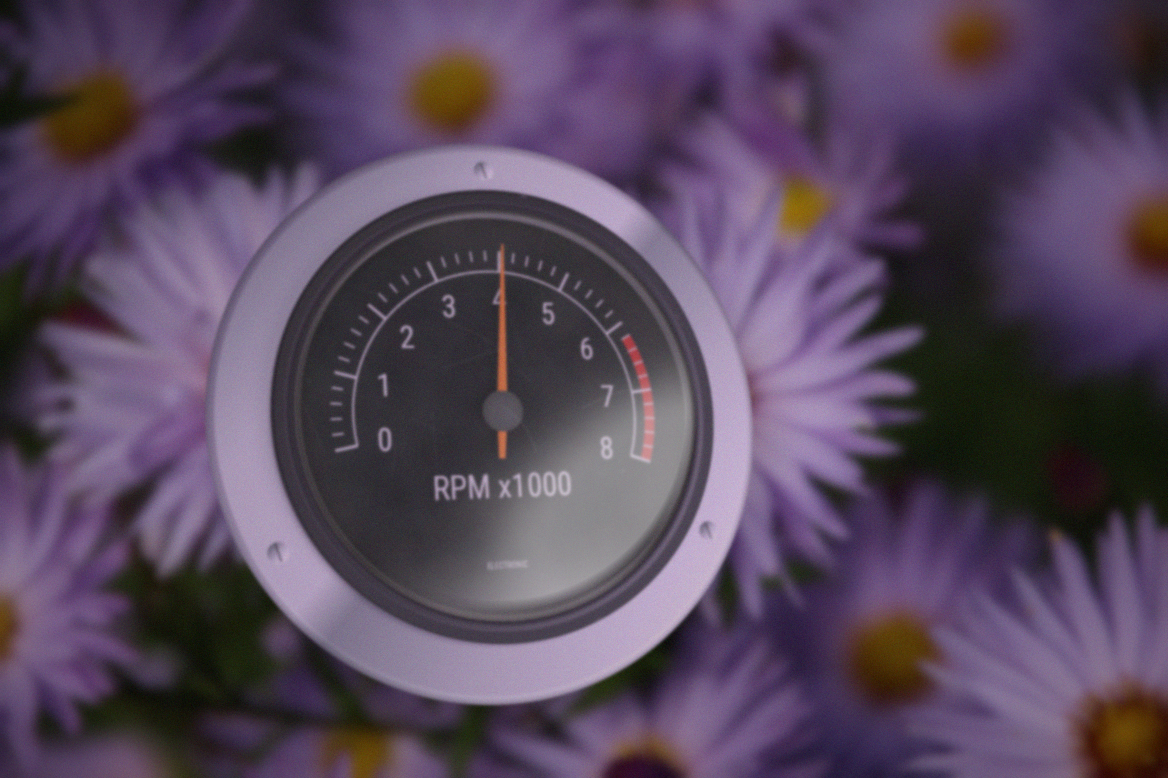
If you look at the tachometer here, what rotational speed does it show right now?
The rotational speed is 4000 rpm
